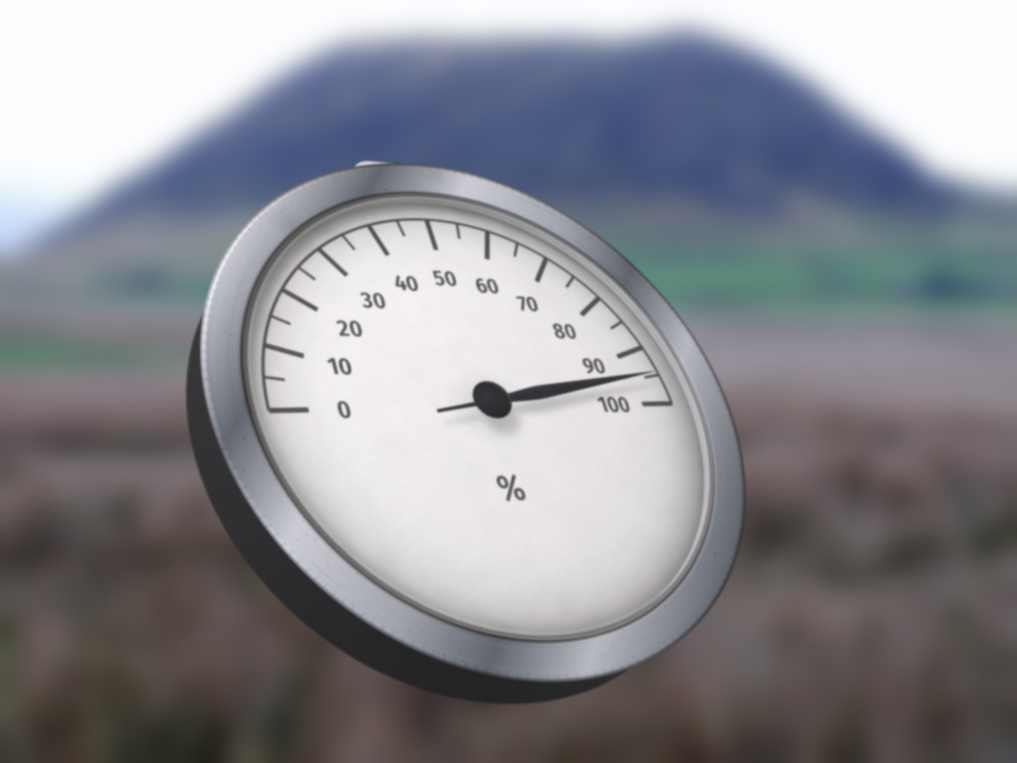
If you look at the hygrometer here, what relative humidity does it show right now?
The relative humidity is 95 %
